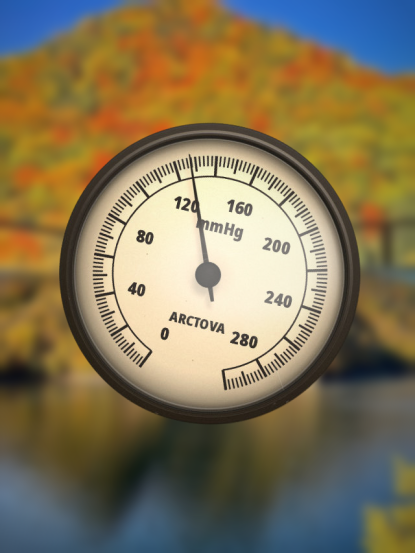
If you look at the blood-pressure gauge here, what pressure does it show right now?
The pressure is 128 mmHg
